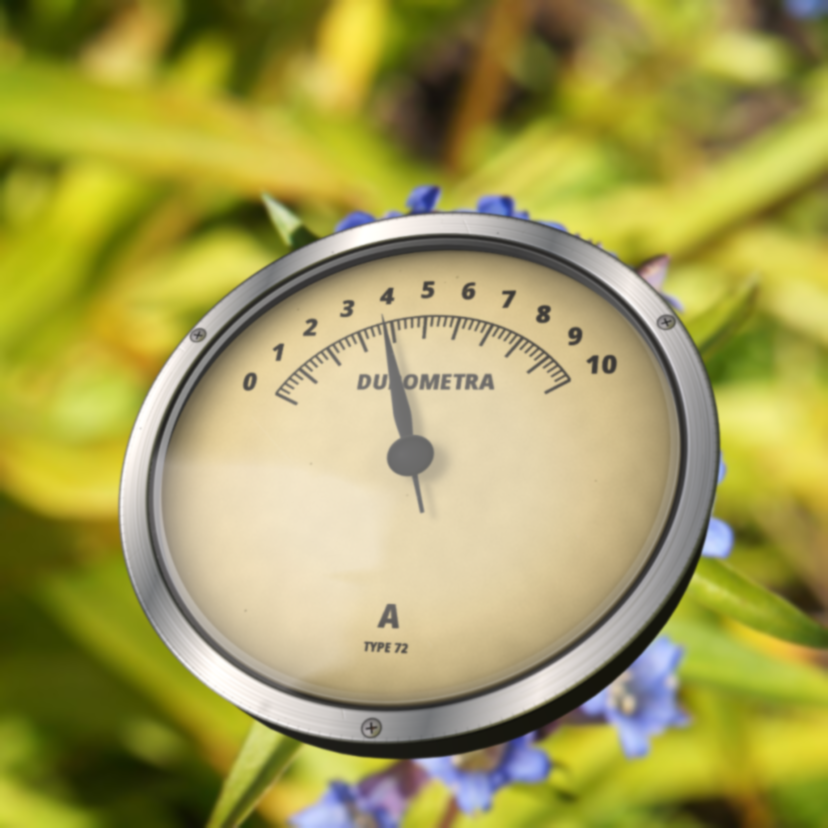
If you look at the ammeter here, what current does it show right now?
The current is 3.8 A
